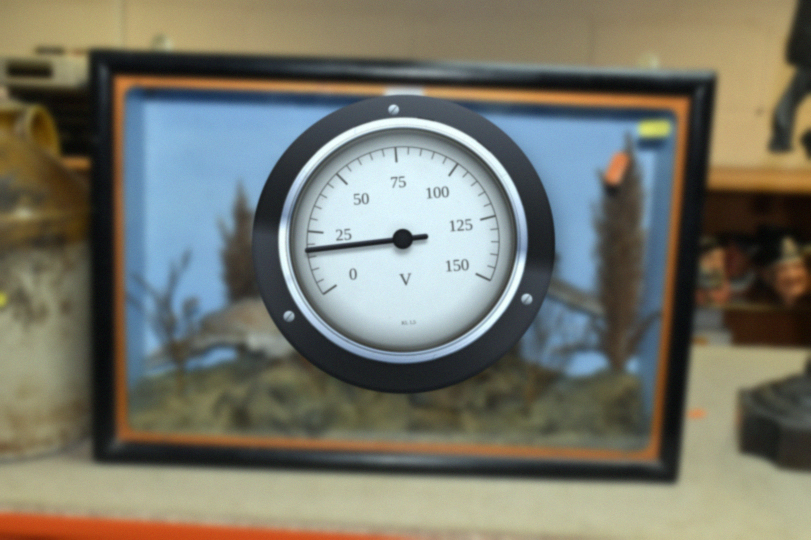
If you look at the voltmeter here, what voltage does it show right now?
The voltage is 17.5 V
